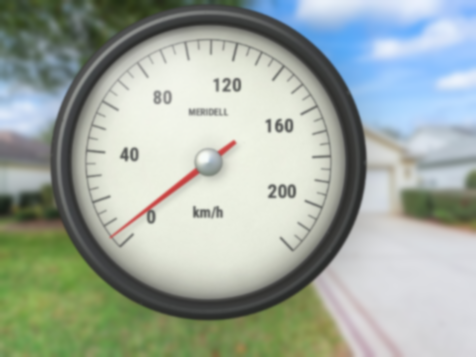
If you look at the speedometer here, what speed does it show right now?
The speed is 5 km/h
